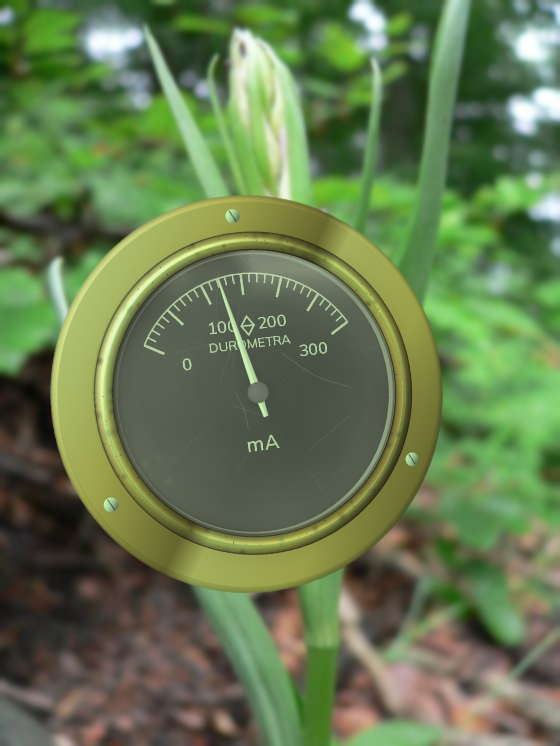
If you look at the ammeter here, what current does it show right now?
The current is 120 mA
